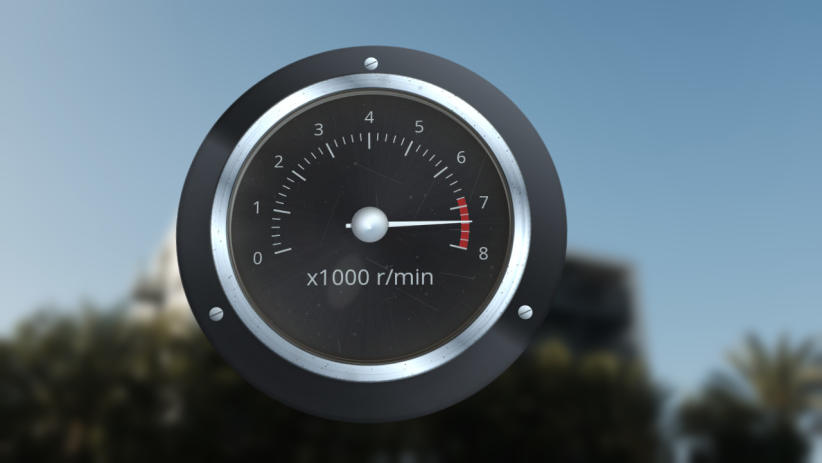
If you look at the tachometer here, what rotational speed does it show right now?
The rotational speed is 7400 rpm
